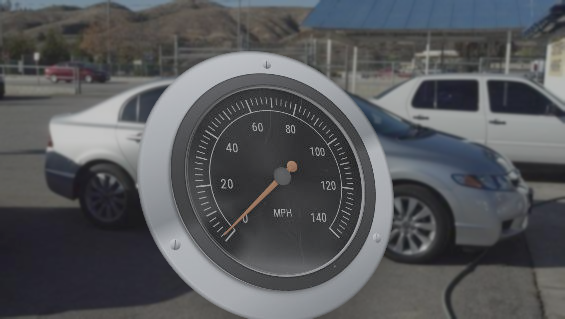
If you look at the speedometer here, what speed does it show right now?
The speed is 2 mph
